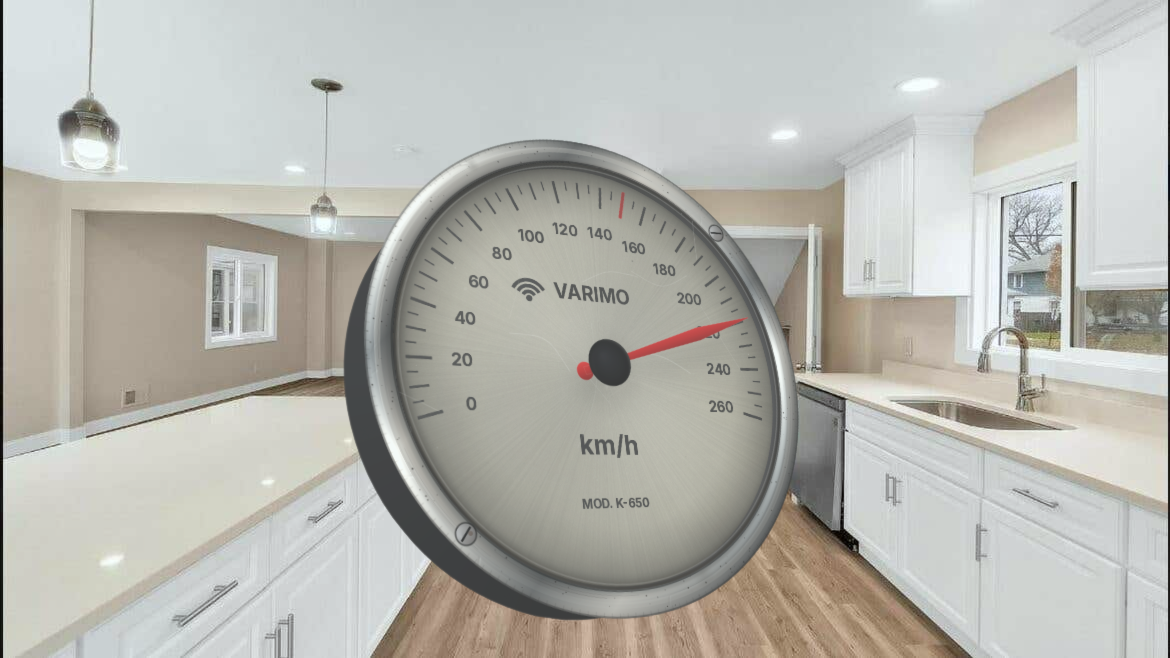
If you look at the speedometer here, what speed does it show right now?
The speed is 220 km/h
